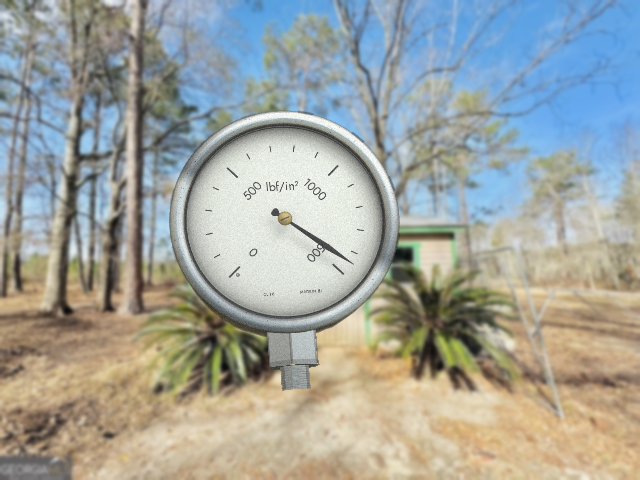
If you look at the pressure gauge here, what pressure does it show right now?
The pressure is 1450 psi
